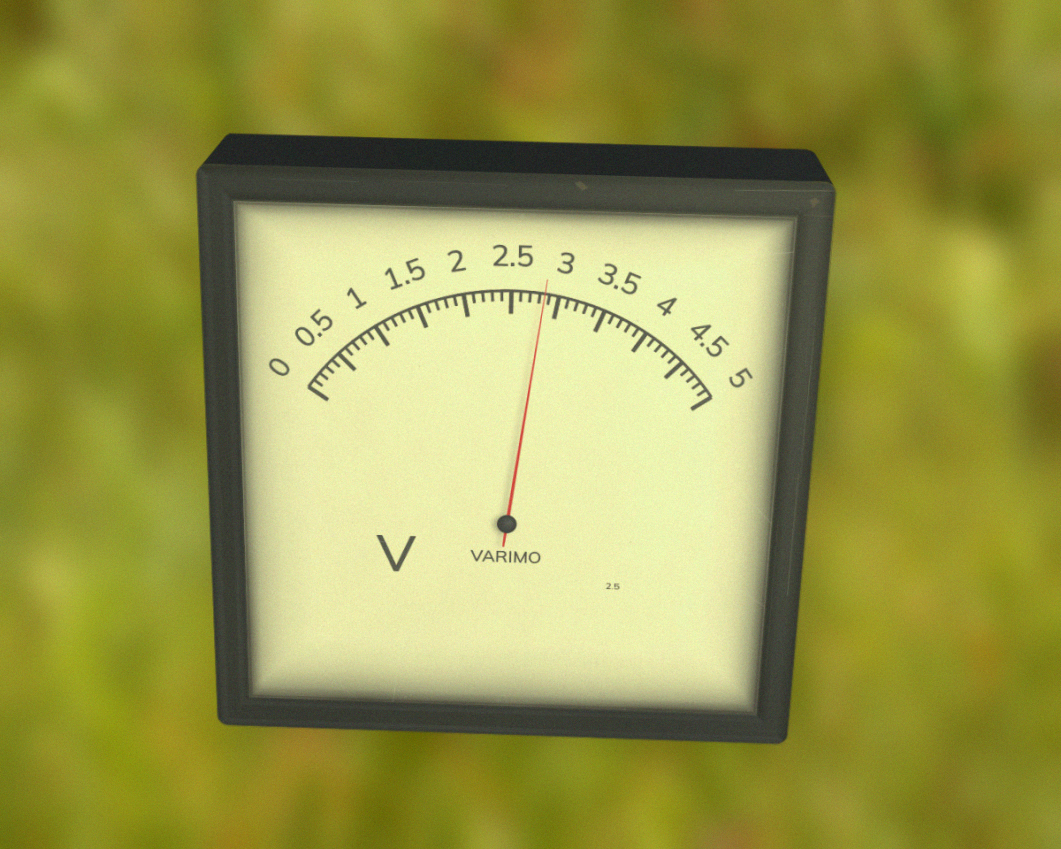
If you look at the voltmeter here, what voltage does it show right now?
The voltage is 2.85 V
